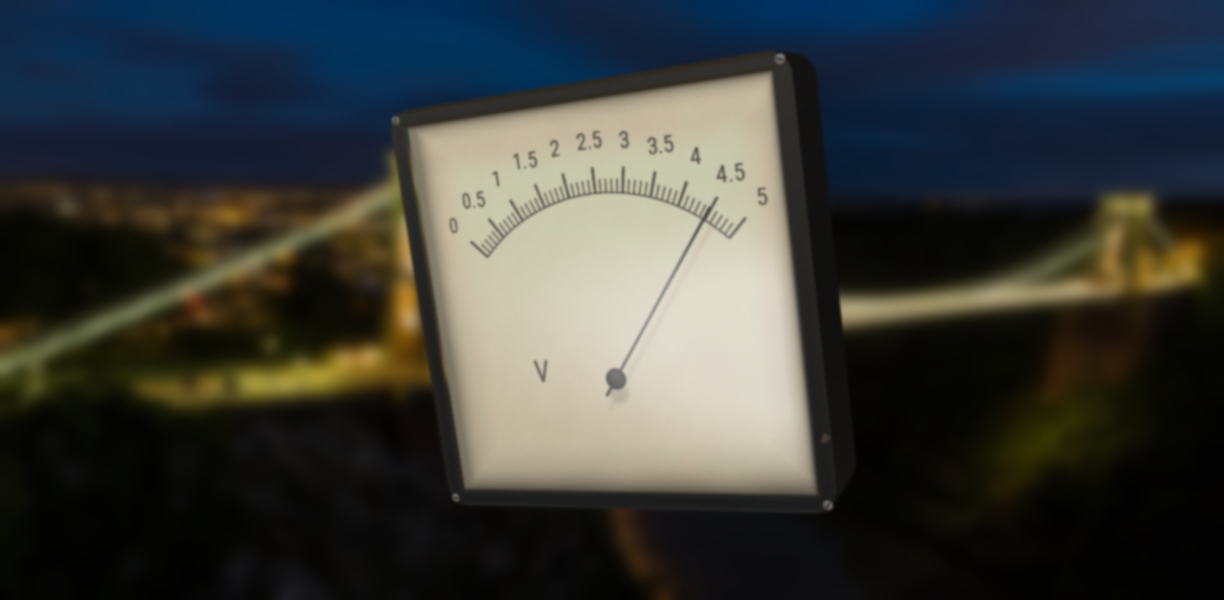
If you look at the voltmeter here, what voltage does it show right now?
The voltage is 4.5 V
